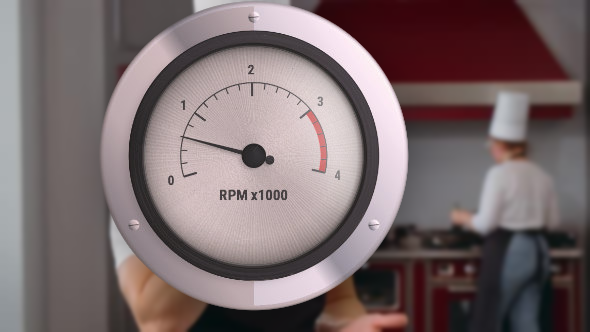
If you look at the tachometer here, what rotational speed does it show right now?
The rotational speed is 600 rpm
